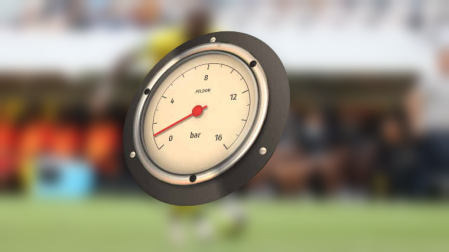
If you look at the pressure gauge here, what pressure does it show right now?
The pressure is 1 bar
